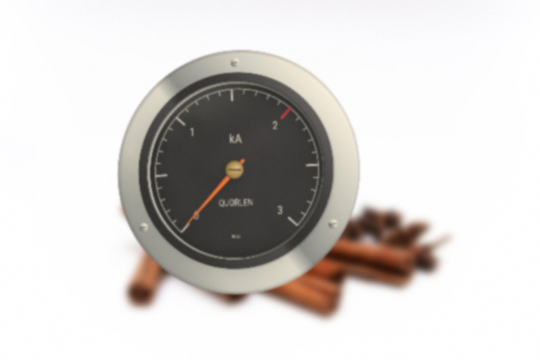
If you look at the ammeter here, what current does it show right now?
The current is 0 kA
